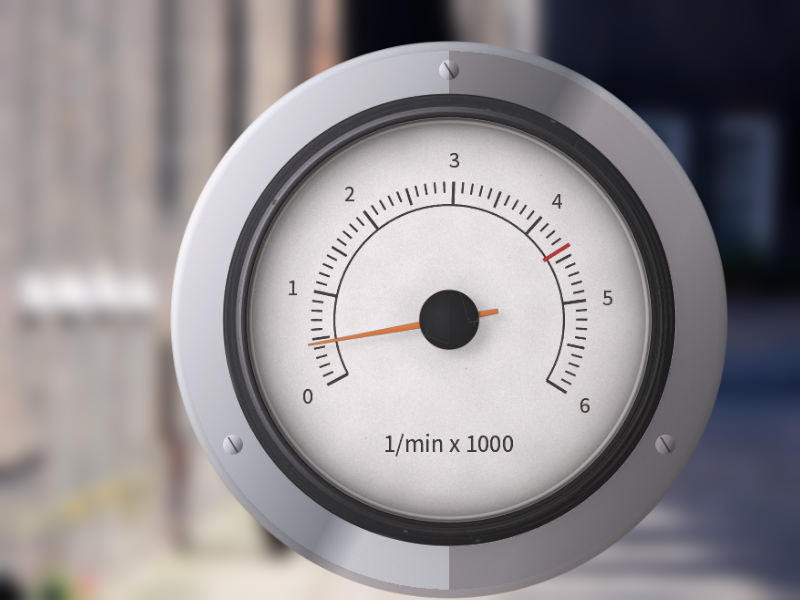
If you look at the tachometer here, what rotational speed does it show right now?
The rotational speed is 450 rpm
